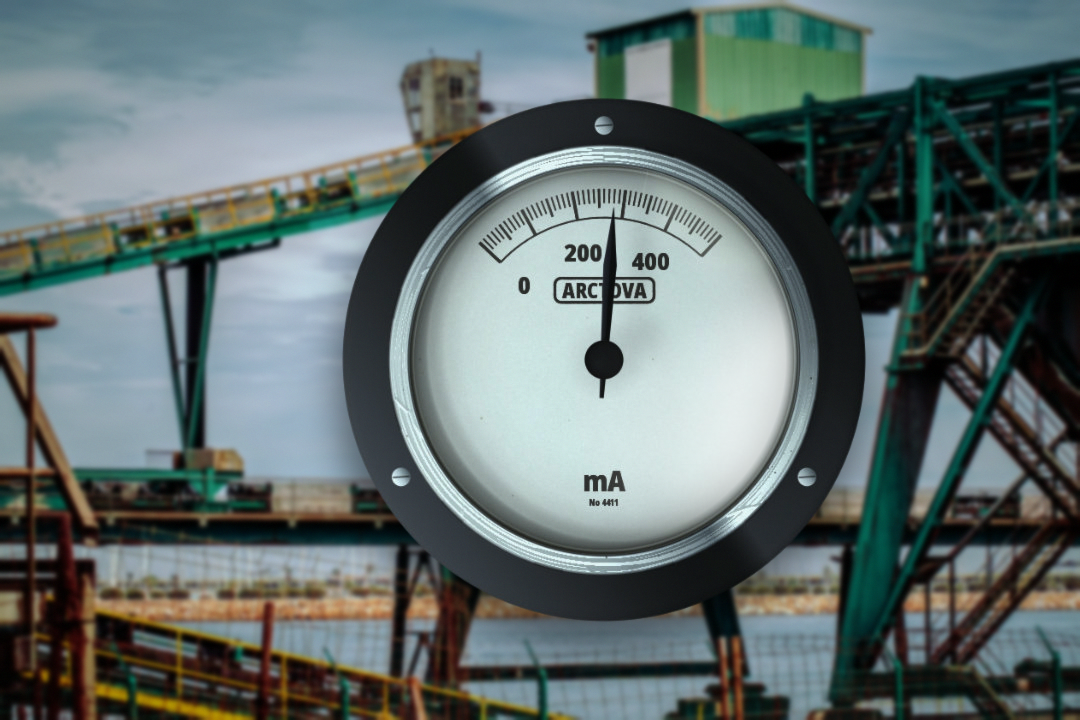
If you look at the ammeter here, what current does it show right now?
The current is 280 mA
